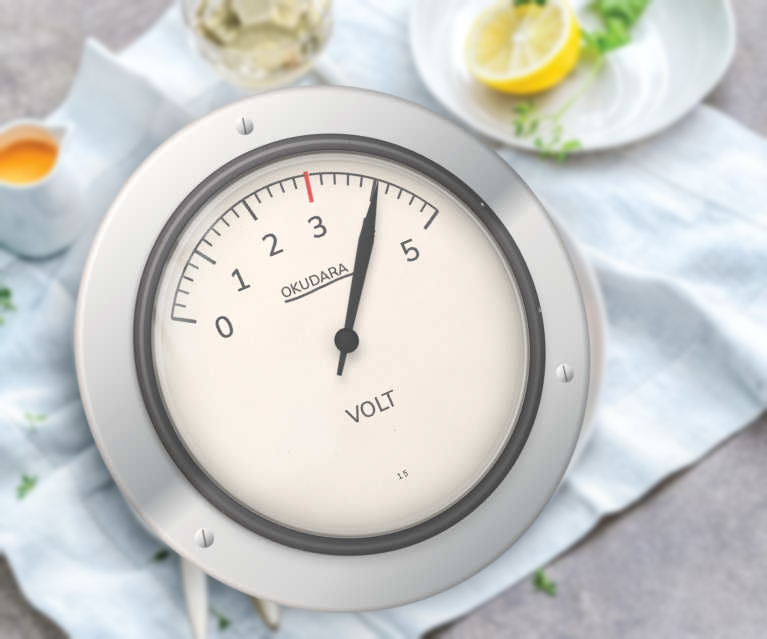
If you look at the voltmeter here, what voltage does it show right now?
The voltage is 4 V
